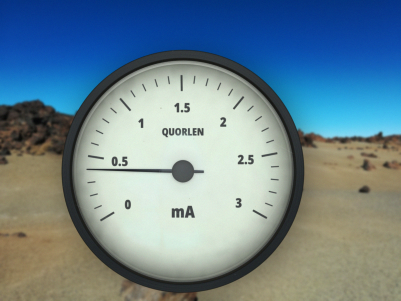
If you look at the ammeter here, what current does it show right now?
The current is 0.4 mA
